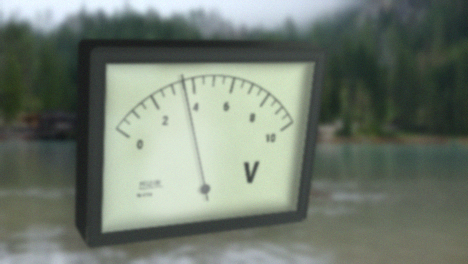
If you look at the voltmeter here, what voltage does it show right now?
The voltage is 3.5 V
